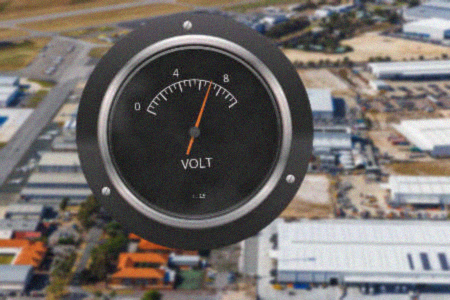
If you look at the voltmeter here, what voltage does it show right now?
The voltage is 7 V
